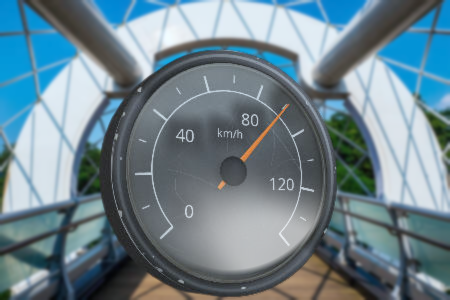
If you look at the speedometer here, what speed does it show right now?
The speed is 90 km/h
